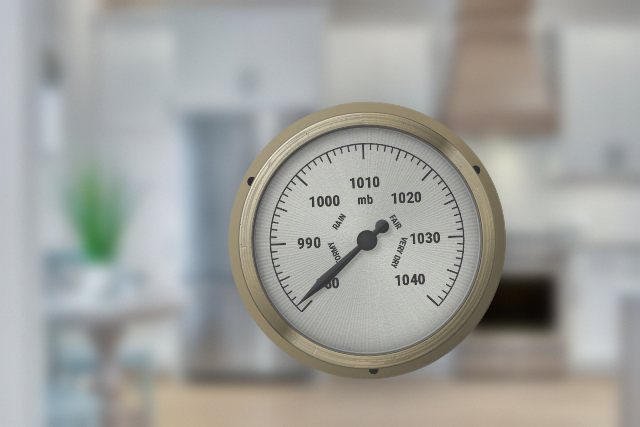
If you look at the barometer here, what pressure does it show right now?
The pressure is 981 mbar
